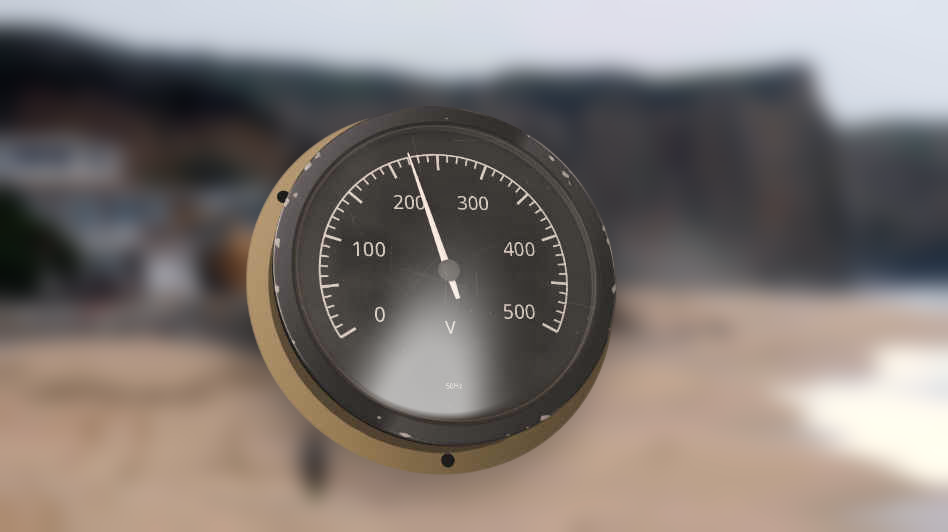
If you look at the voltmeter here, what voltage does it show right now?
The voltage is 220 V
